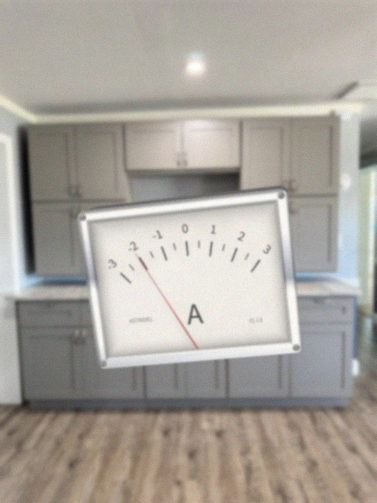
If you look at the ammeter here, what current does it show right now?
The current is -2 A
